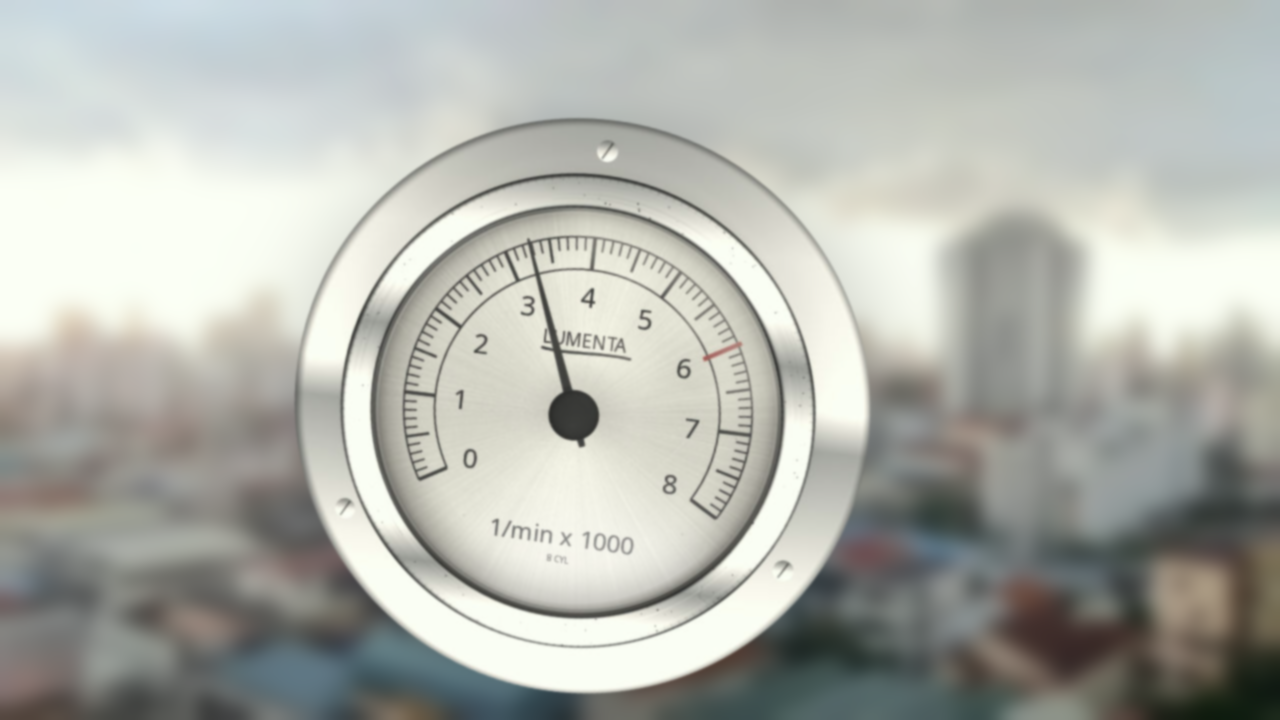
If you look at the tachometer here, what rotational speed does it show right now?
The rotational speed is 3300 rpm
